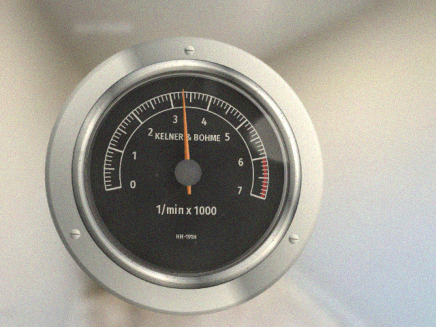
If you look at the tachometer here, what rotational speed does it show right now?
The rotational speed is 3300 rpm
